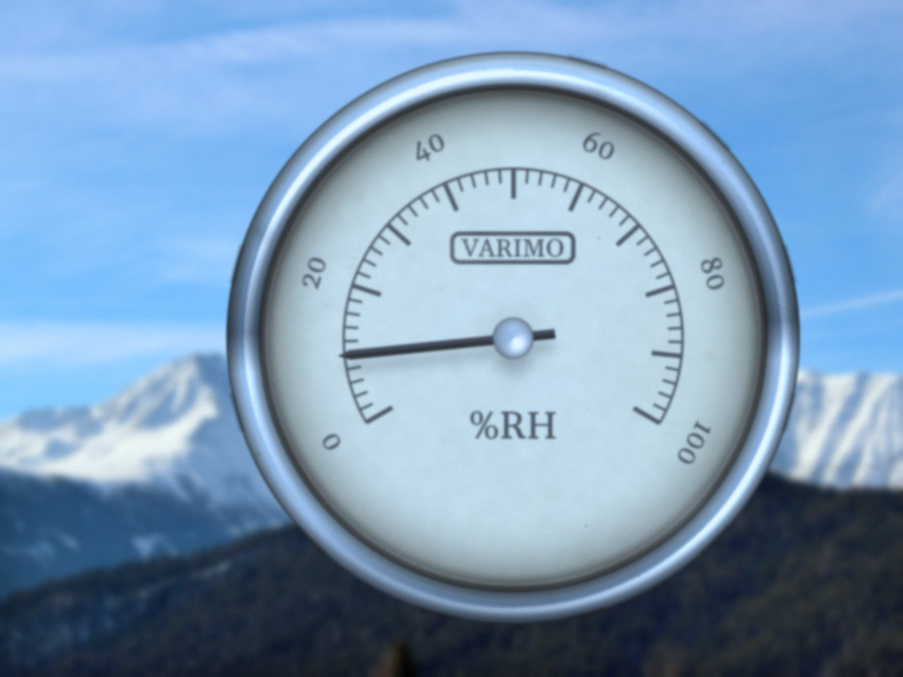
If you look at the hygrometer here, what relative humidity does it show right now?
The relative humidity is 10 %
